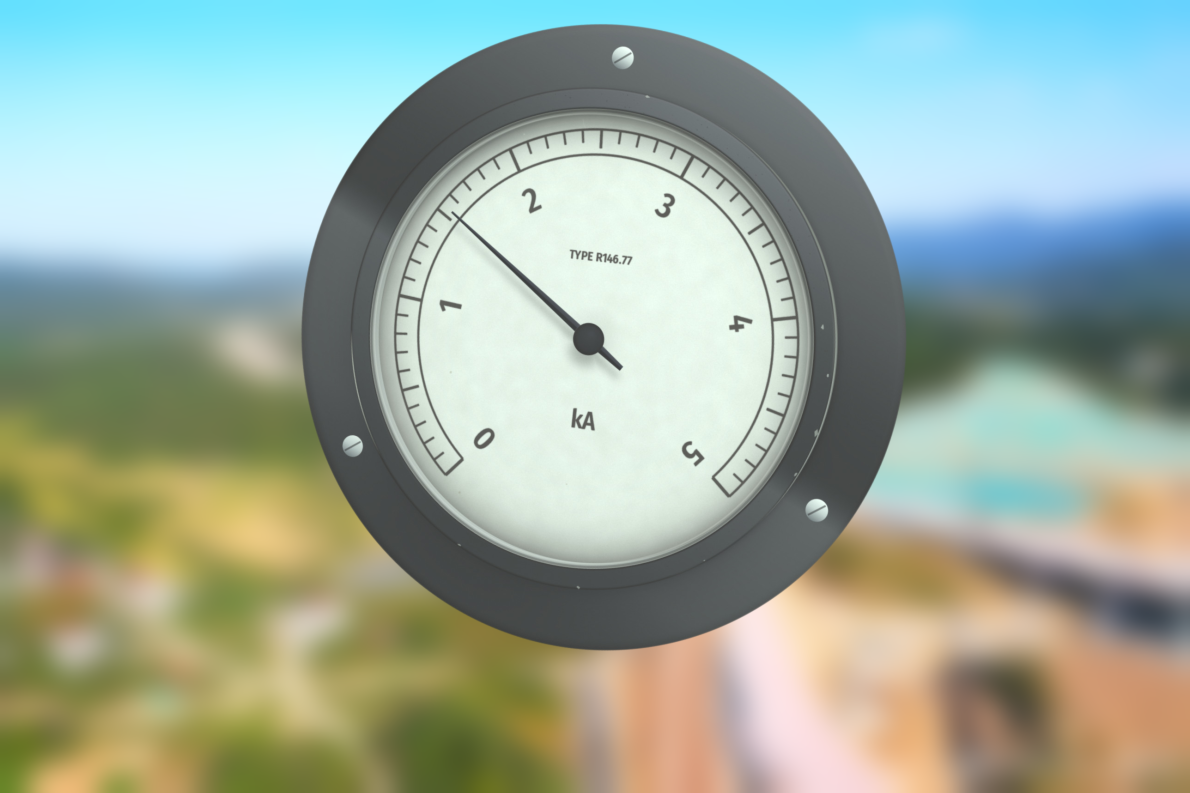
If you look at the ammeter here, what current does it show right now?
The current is 1.55 kA
